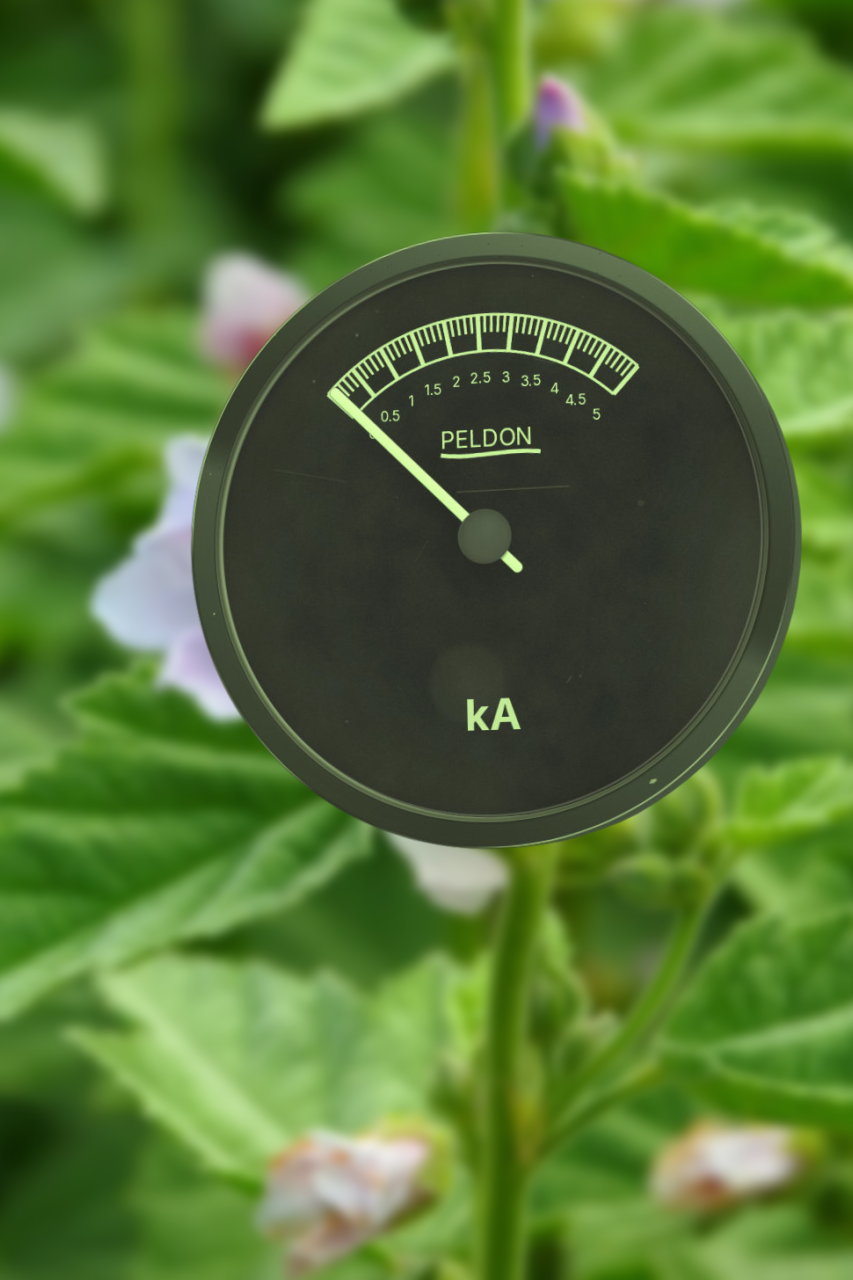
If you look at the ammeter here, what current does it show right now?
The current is 0.1 kA
